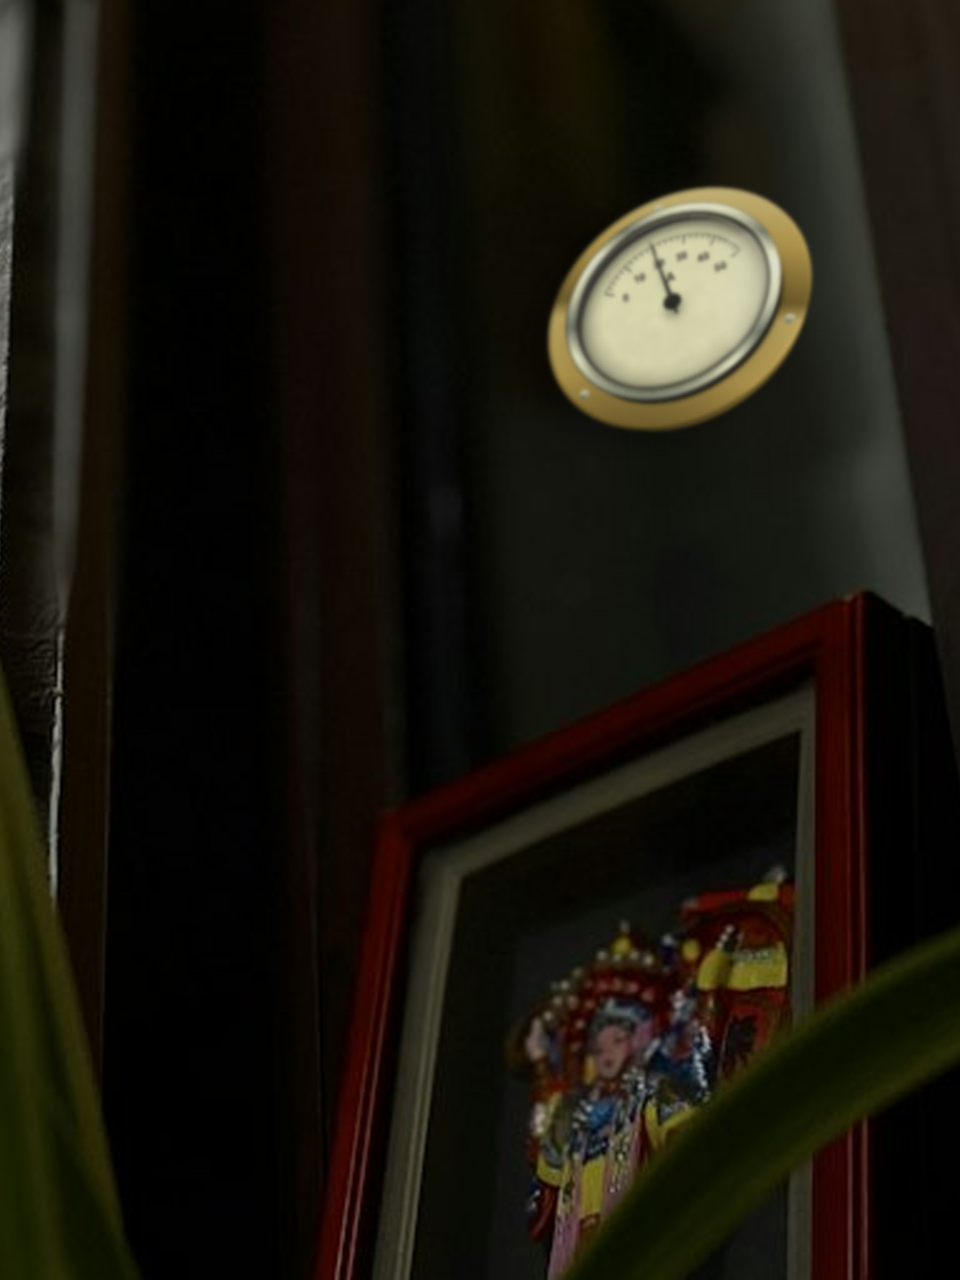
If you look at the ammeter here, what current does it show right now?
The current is 20 A
